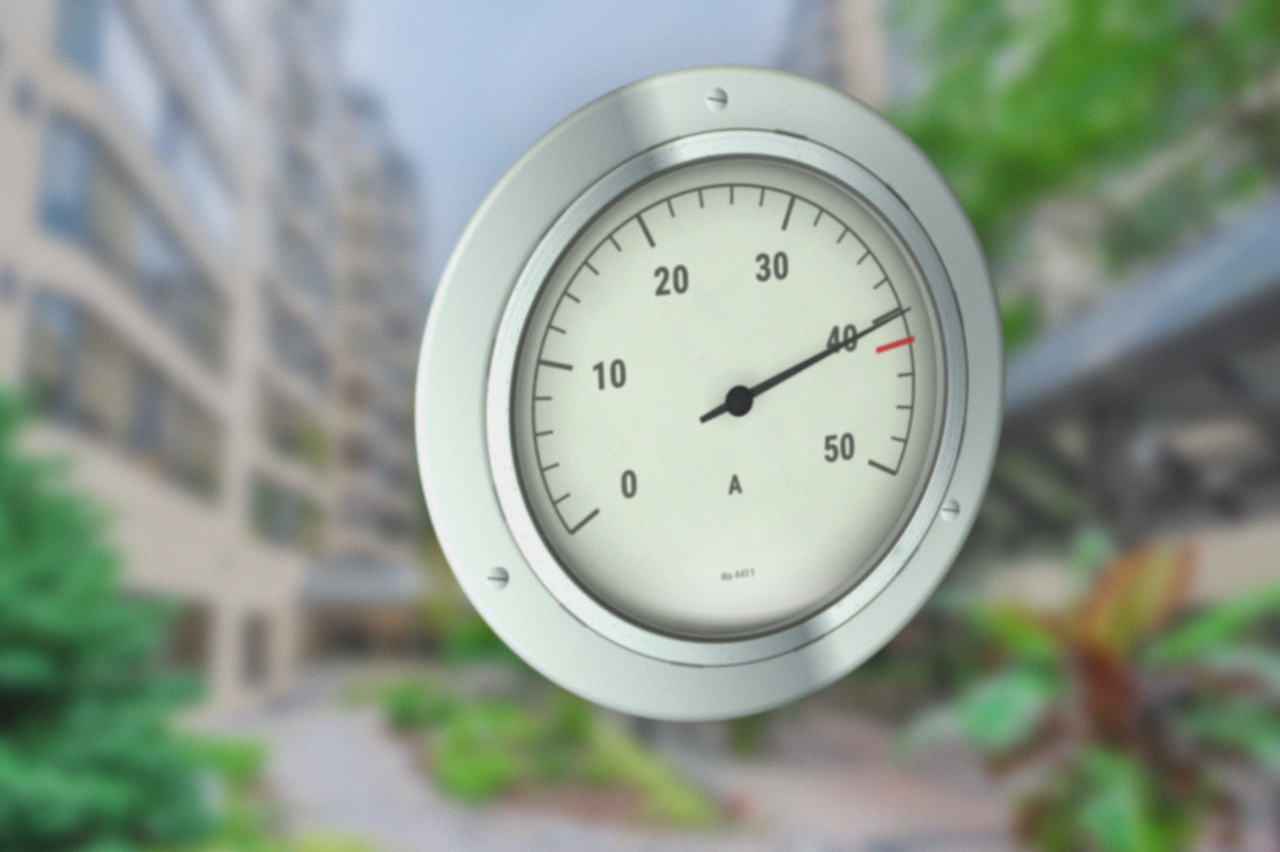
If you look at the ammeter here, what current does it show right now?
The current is 40 A
